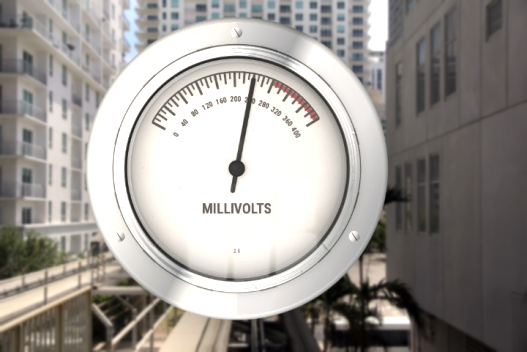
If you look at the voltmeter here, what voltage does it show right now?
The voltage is 240 mV
